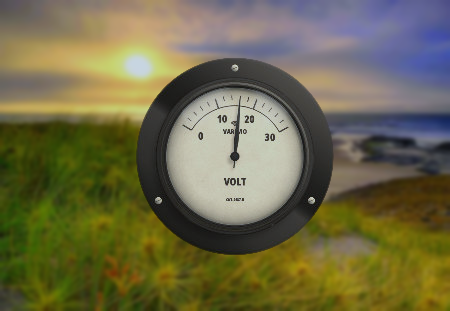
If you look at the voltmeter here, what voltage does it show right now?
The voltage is 16 V
